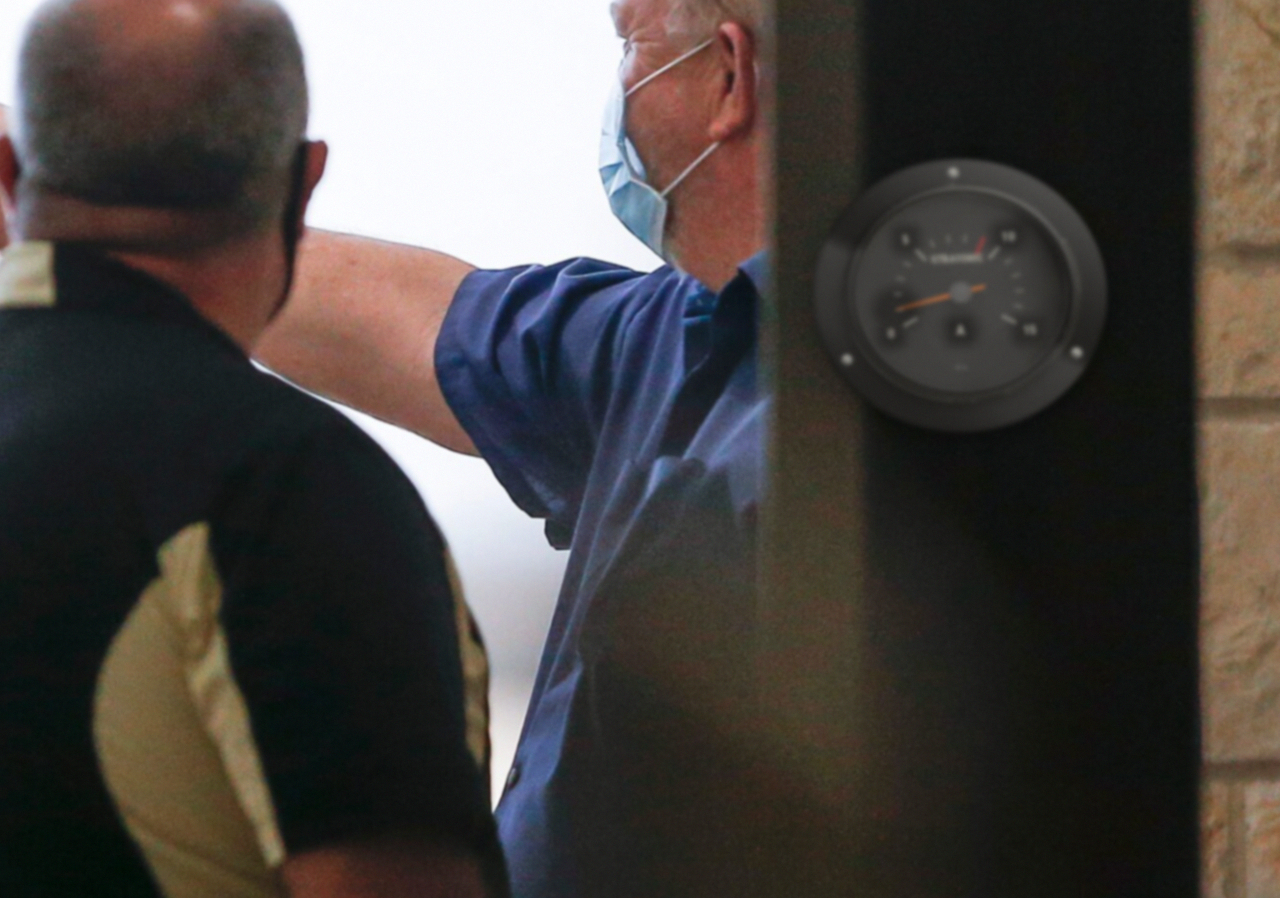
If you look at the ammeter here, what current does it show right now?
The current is 1 A
